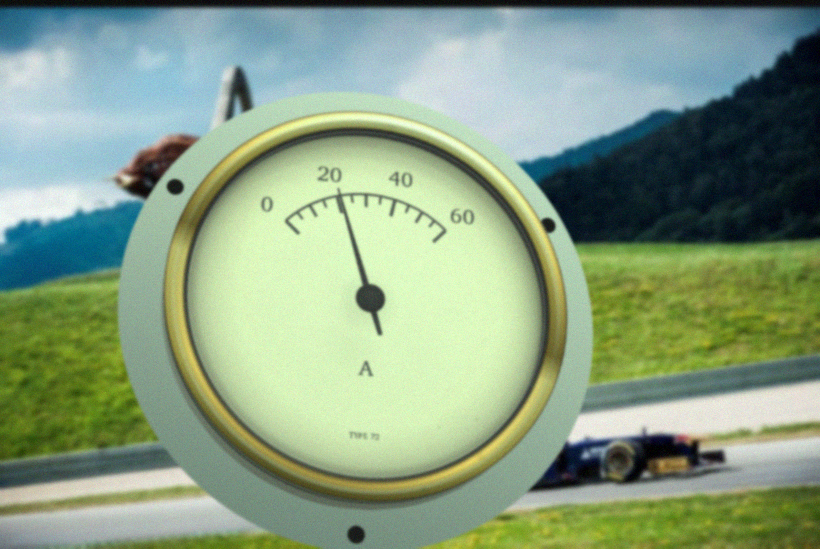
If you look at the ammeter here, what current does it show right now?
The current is 20 A
